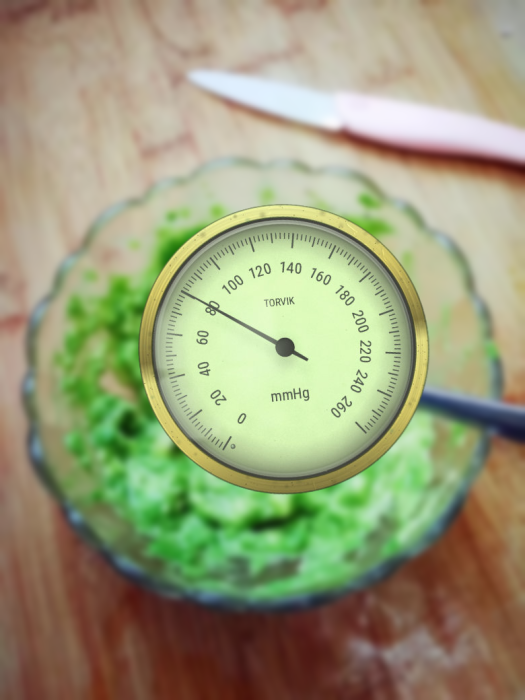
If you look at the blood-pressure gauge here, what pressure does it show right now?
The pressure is 80 mmHg
